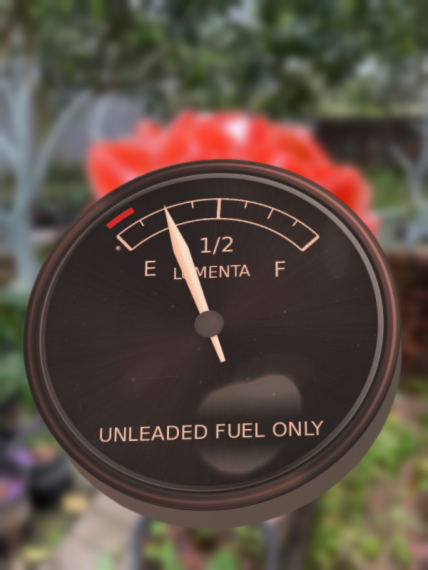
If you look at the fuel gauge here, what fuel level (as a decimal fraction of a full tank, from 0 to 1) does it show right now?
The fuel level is 0.25
